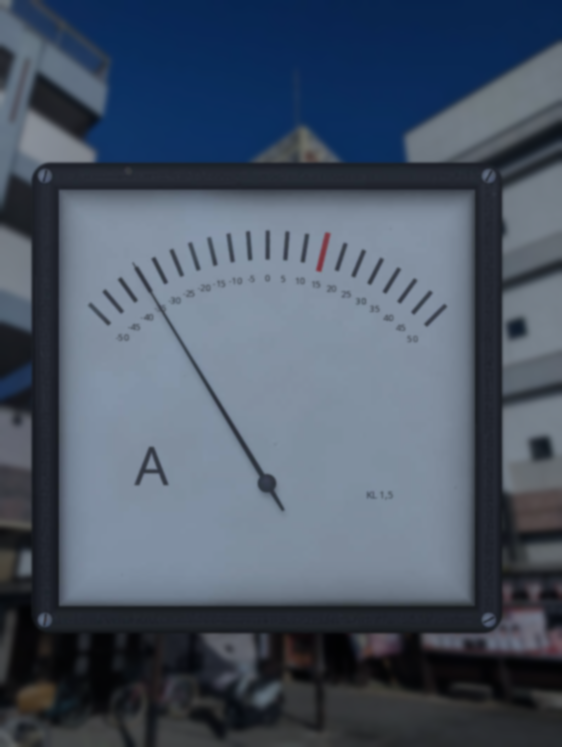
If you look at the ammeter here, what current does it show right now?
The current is -35 A
